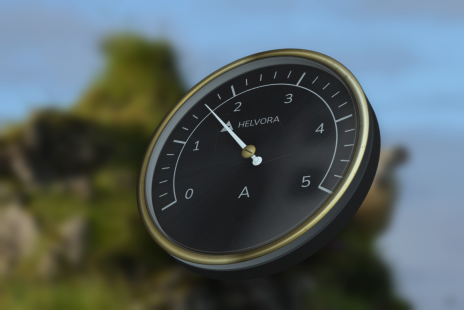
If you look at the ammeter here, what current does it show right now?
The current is 1.6 A
